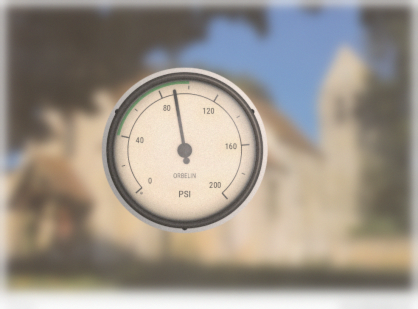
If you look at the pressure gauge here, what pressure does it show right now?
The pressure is 90 psi
